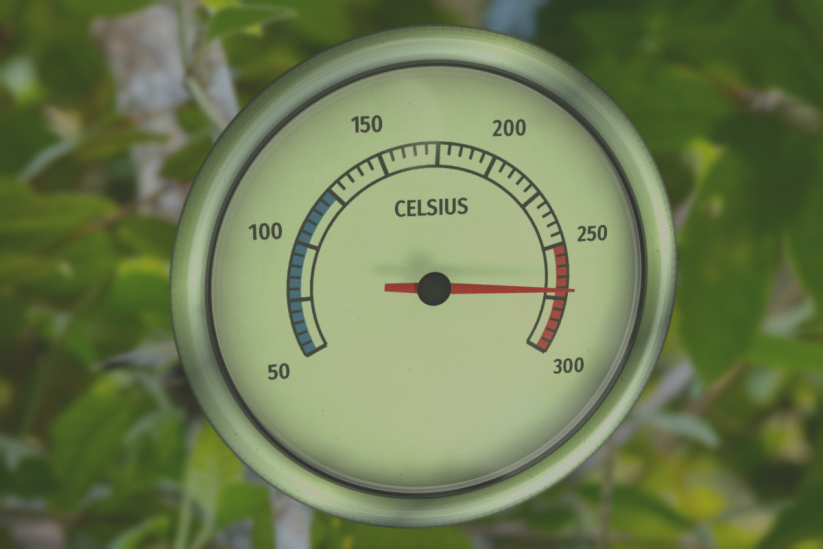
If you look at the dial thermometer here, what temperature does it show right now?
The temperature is 270 °C
